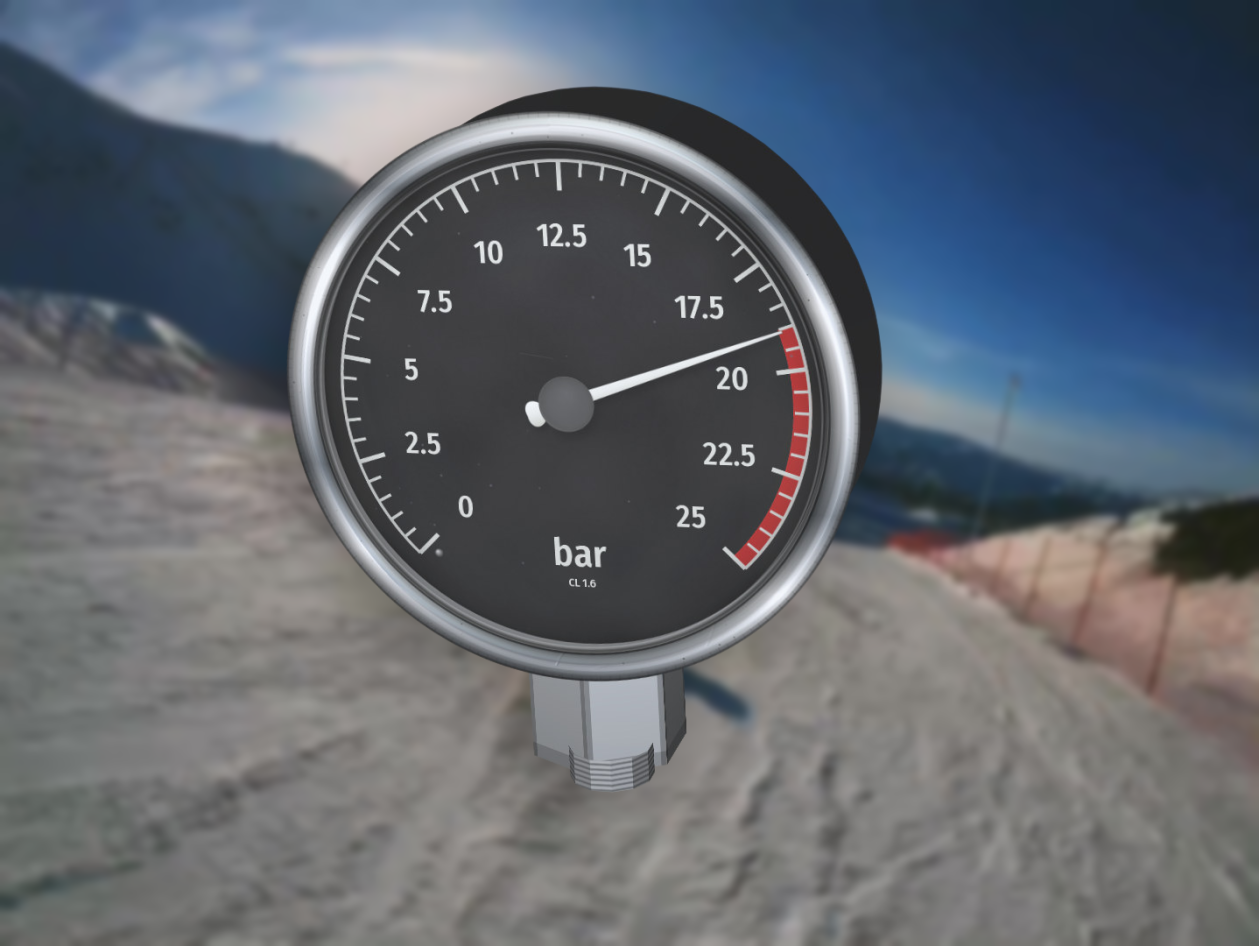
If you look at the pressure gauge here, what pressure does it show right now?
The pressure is 19 bar
